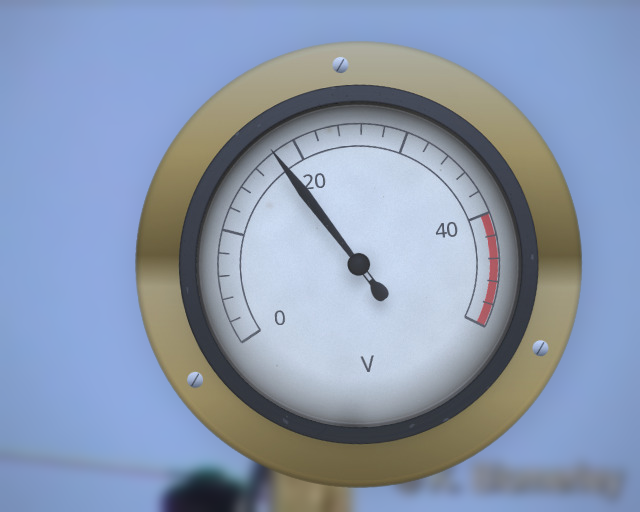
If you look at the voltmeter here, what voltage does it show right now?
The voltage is 18 V
